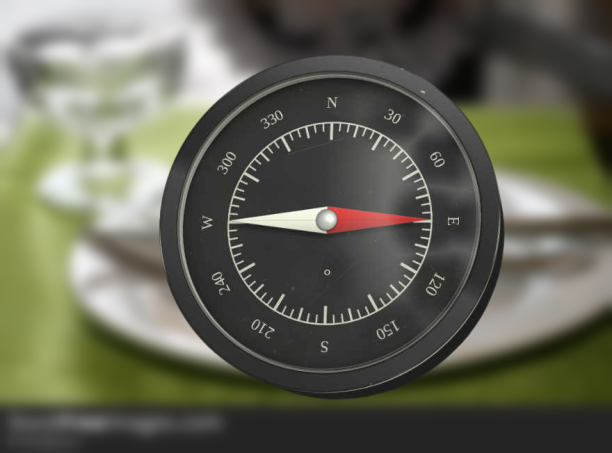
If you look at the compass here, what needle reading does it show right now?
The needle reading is 90 °
